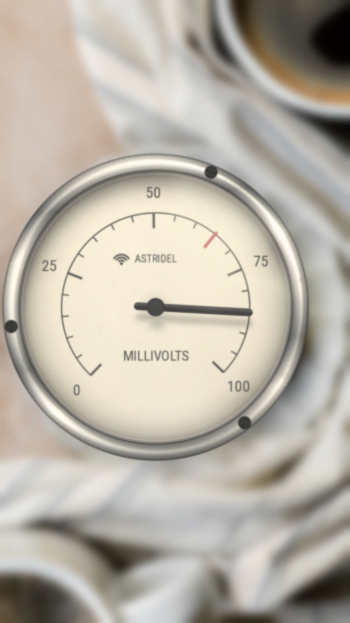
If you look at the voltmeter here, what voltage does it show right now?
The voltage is 85 mV
